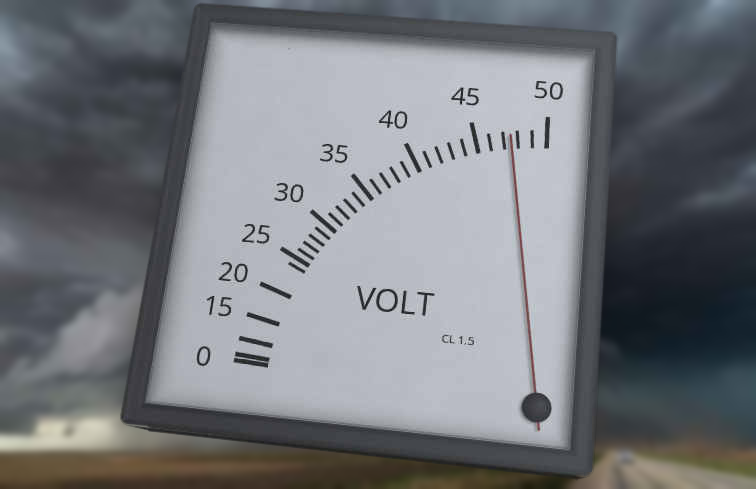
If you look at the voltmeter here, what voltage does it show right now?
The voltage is 47.5 V
